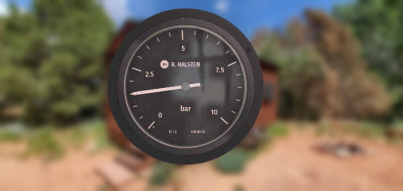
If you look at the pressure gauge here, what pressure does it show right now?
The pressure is 1.5 bar
